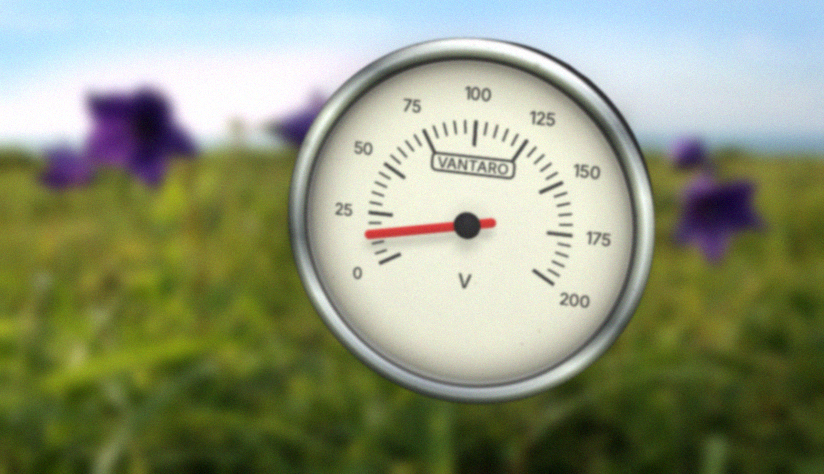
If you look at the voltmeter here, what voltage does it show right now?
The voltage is 15 V
